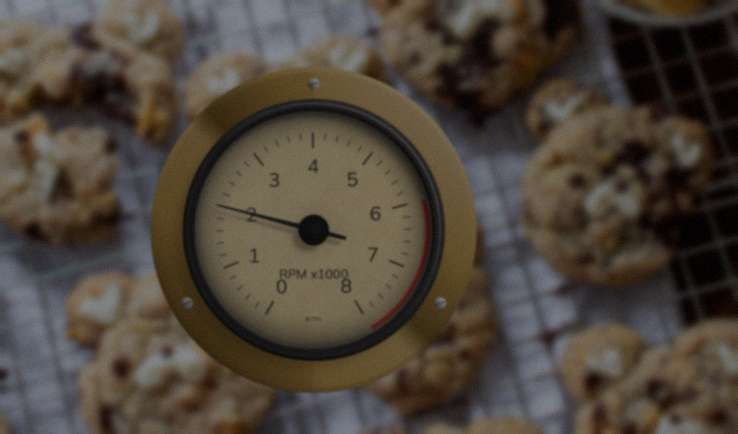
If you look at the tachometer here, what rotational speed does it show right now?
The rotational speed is 2000 rpm
